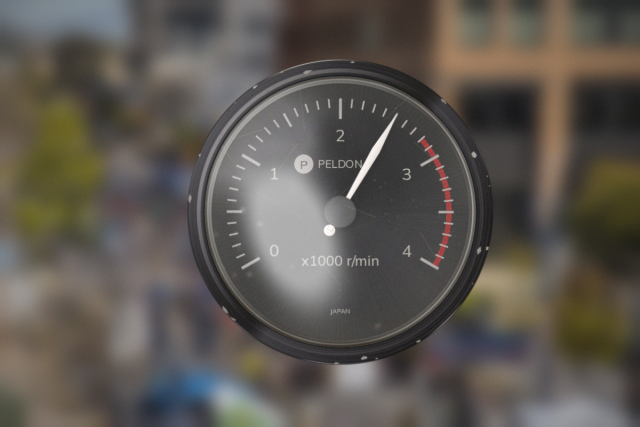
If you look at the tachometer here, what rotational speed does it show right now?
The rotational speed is 2500 rpm
